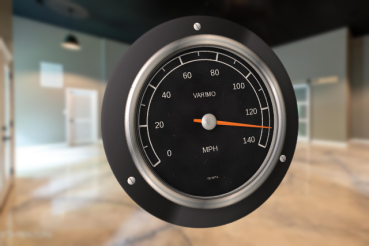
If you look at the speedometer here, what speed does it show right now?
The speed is 130 mph
